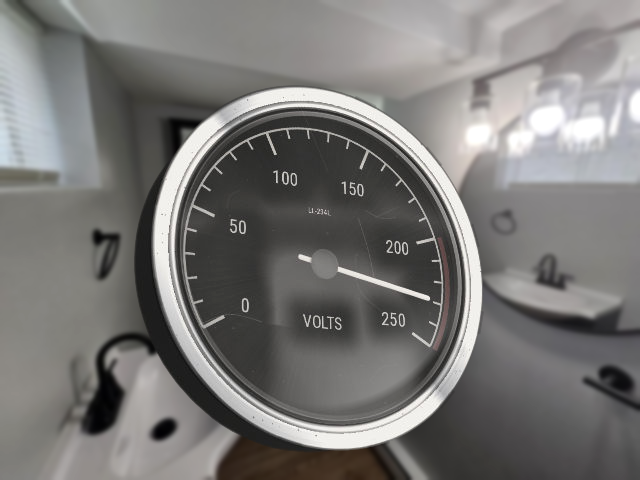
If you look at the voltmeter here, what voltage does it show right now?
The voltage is 230 V
